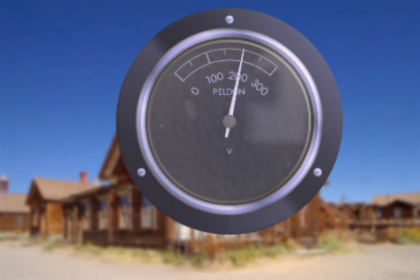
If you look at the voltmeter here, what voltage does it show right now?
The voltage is 200 V
